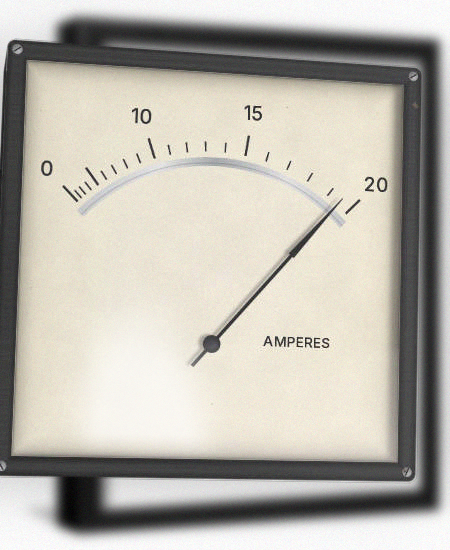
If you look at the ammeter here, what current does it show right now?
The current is 19.5 A
